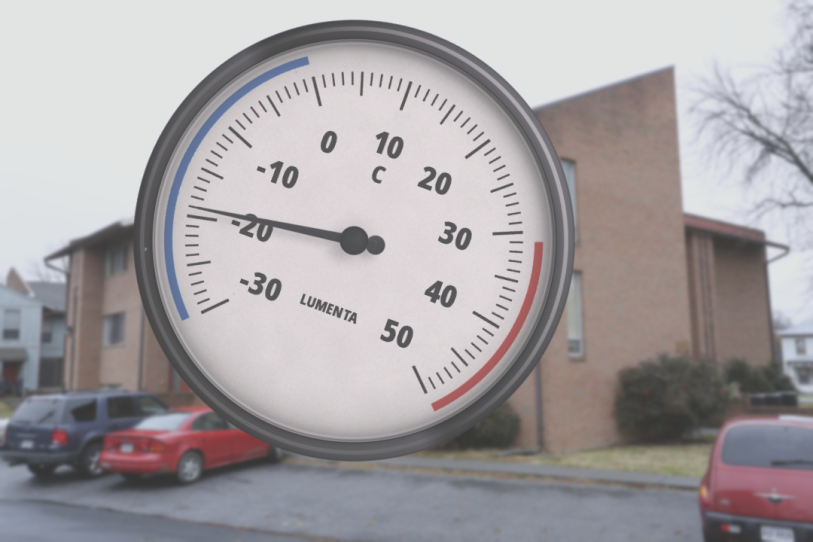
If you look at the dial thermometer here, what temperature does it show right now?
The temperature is -19 °C
